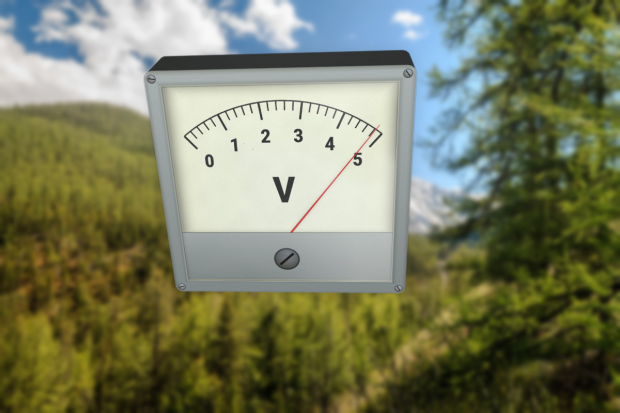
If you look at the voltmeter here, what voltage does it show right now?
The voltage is 4.8 V
